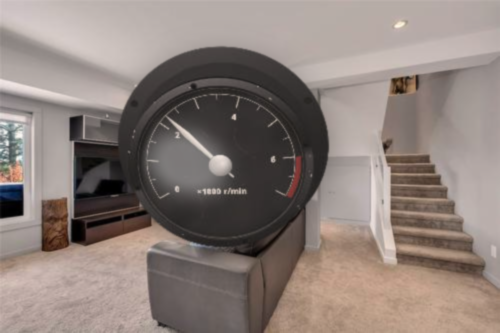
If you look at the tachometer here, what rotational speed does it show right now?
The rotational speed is 2250 rpm
